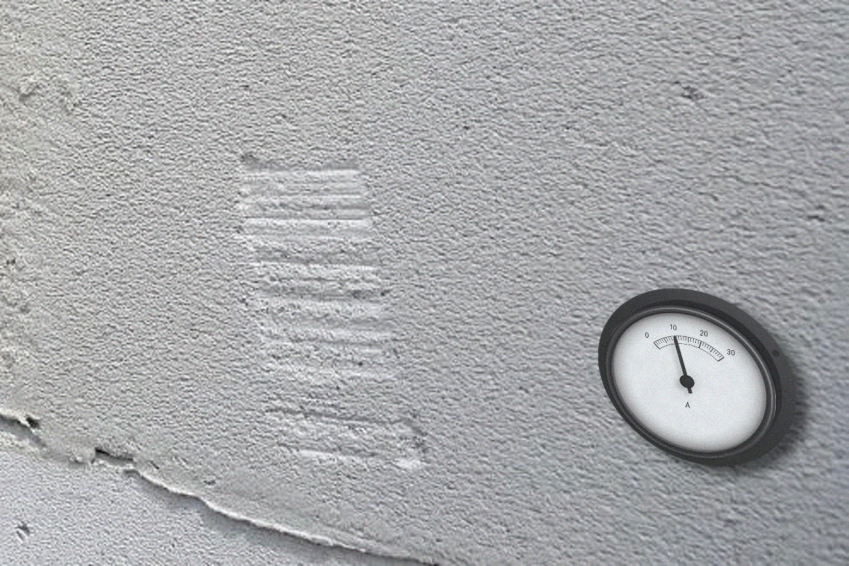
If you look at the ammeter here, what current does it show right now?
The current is 10 A
